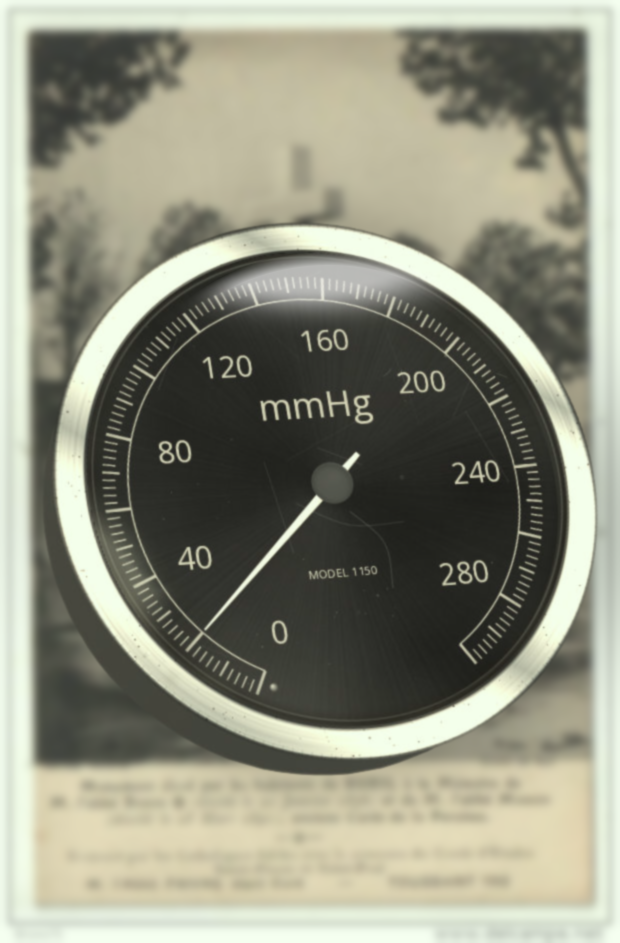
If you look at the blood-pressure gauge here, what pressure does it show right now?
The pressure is 20 mmHg
